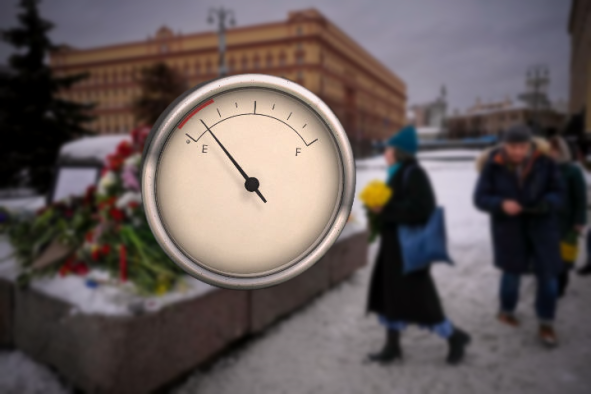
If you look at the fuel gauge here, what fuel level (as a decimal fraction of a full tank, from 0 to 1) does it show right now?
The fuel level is 0.125
